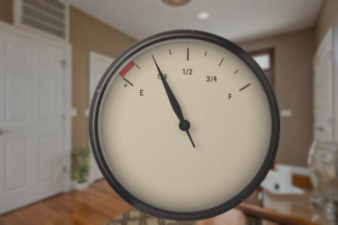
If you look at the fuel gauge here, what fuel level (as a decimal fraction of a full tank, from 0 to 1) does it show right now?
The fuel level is 0.25
